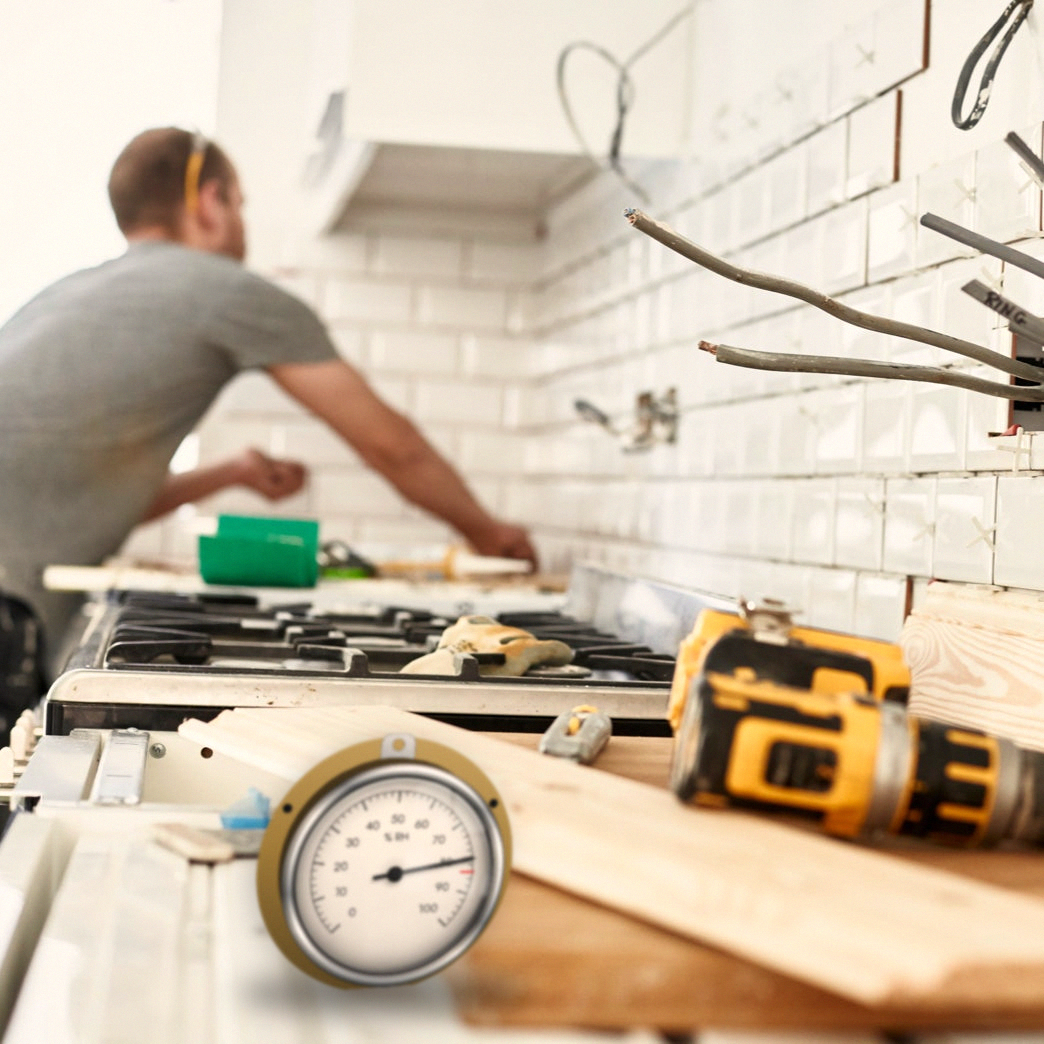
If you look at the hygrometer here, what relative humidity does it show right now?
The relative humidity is 80 %
